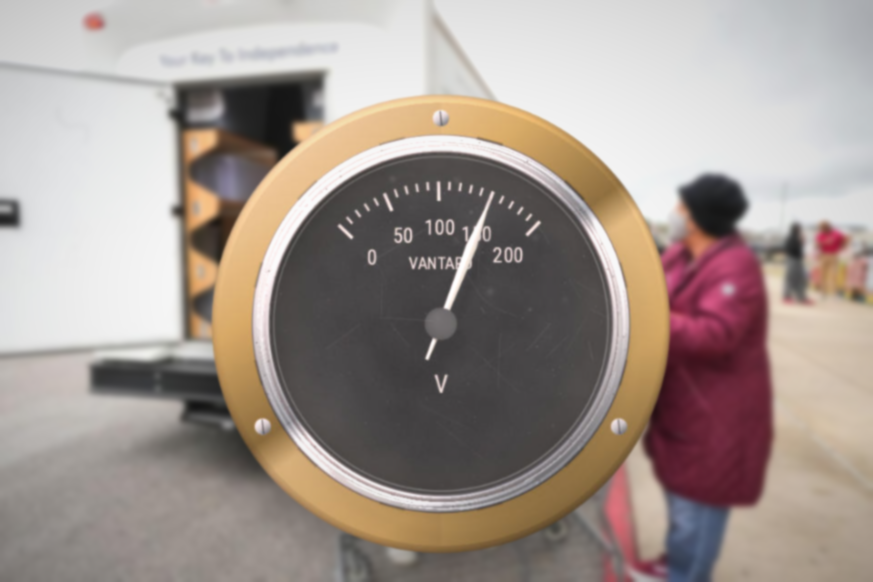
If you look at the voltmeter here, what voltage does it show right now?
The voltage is 150 V
